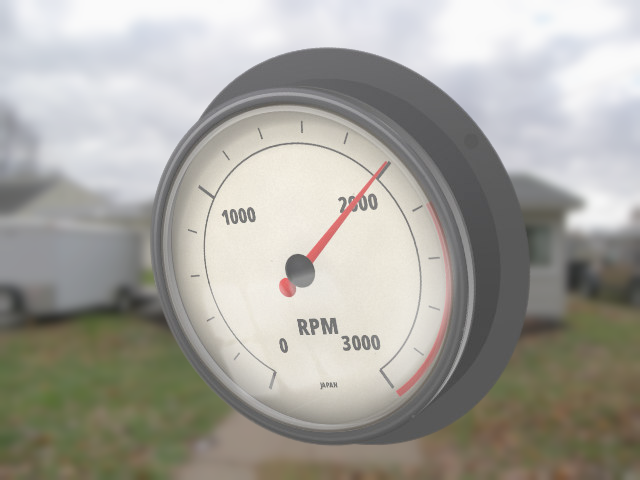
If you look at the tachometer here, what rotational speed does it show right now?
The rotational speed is 2000 rpm
